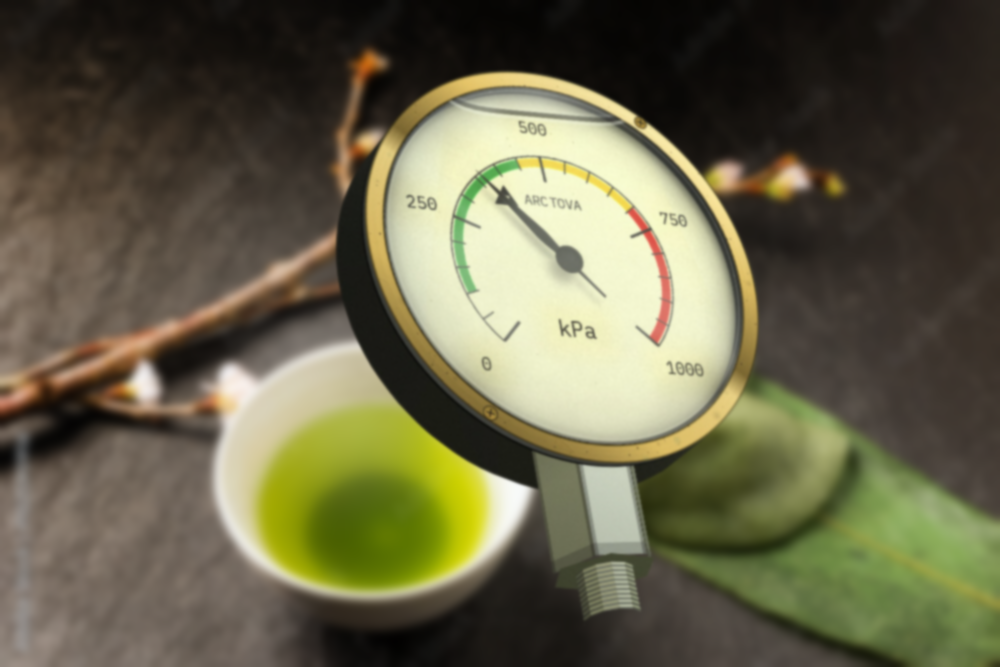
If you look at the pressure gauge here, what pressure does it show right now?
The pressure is 350 kPa
